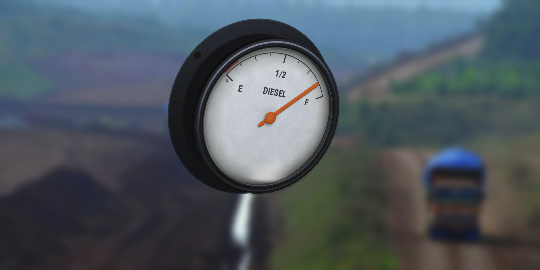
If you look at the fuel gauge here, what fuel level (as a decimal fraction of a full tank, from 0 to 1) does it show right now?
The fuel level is 0.875
